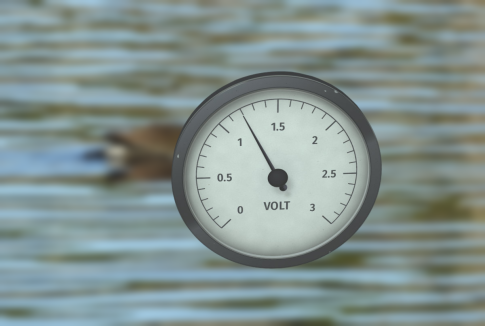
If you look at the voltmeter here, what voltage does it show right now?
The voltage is 1.2 V
